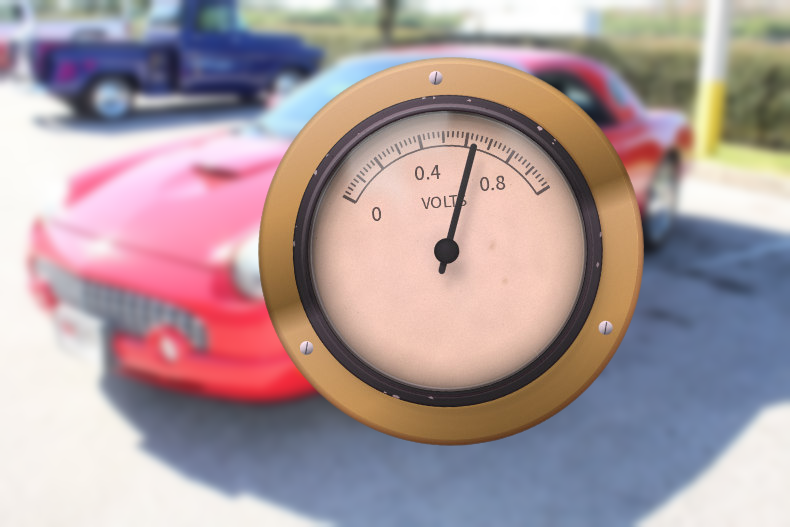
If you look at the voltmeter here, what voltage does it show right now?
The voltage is 0.64 V
